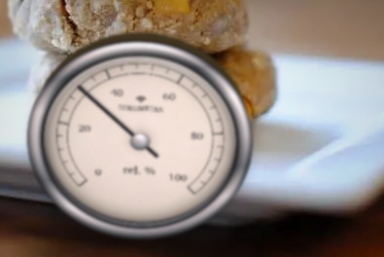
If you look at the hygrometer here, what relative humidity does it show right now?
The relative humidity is 32 %
